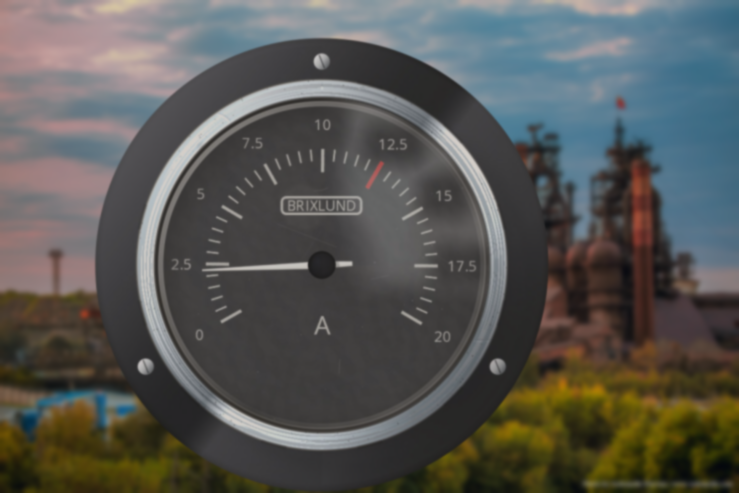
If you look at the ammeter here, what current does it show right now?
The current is 2.25 A
